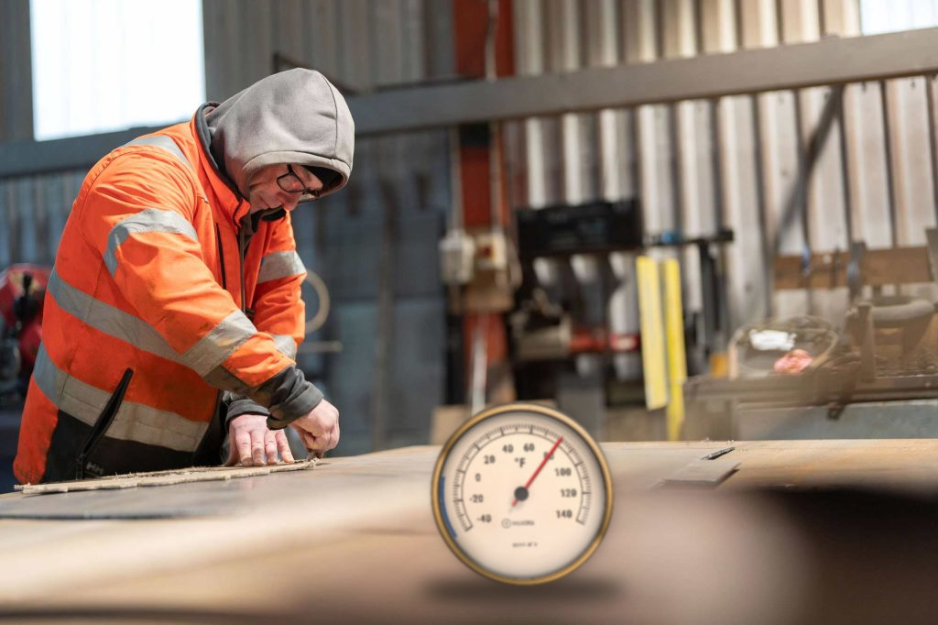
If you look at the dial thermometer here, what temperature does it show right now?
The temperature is 80 °F
